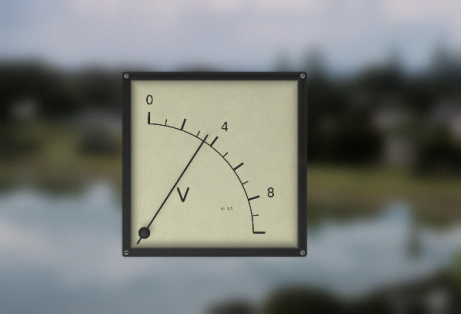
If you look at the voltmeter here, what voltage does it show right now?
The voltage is 3.5 V
